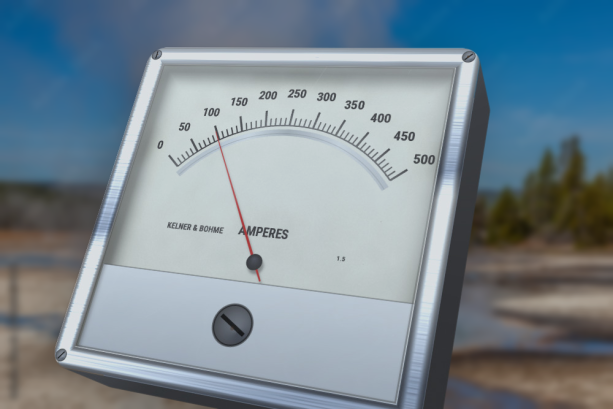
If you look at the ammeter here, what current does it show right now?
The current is 100 A
